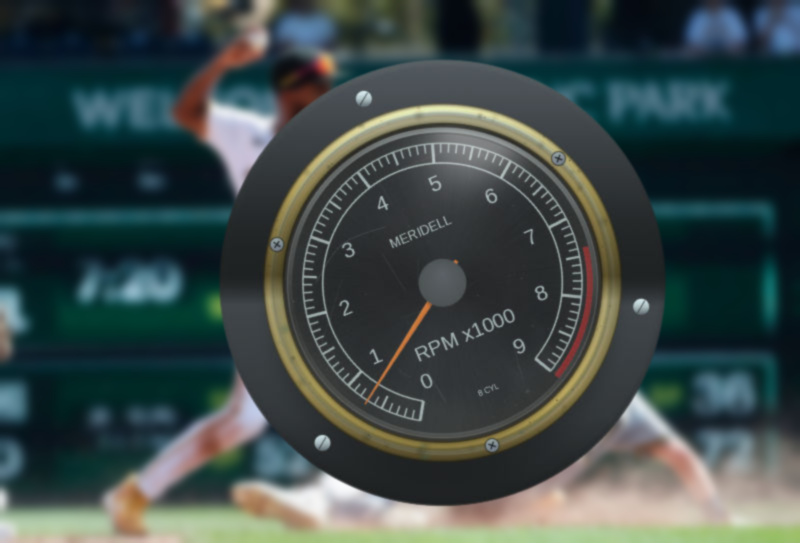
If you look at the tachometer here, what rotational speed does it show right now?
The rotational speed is 700 rpm
